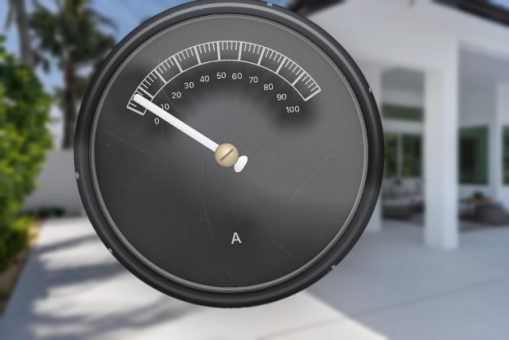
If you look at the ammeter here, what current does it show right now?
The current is 6 A
